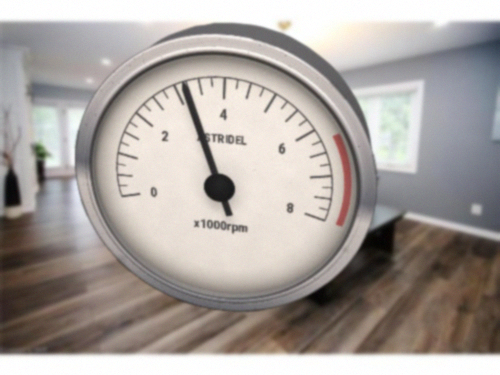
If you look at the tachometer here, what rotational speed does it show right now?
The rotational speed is 3250 rpm
